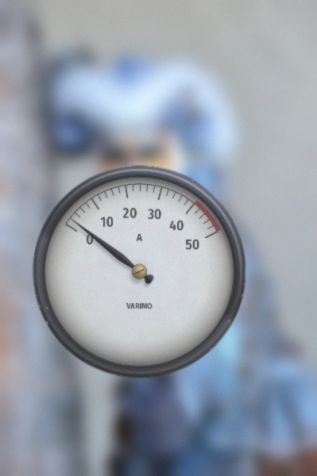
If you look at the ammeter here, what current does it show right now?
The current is 2 A
